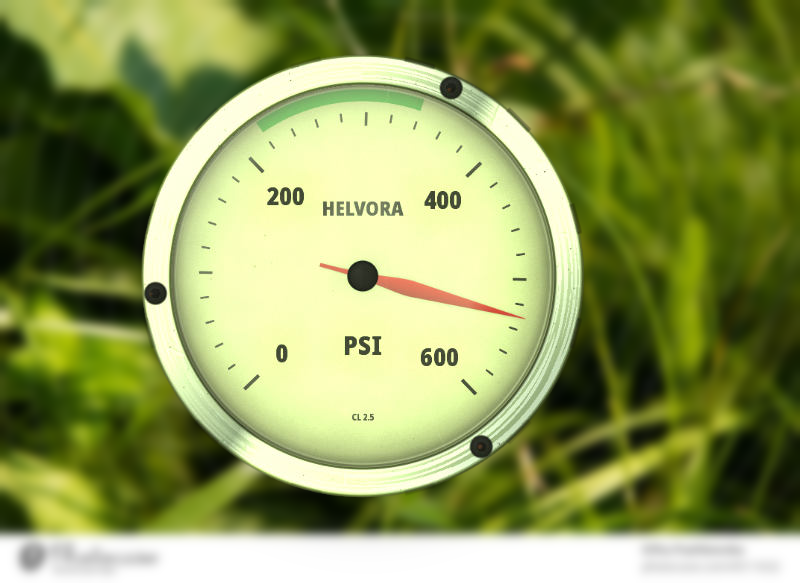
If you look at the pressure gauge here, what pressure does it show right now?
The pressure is 530 psi
